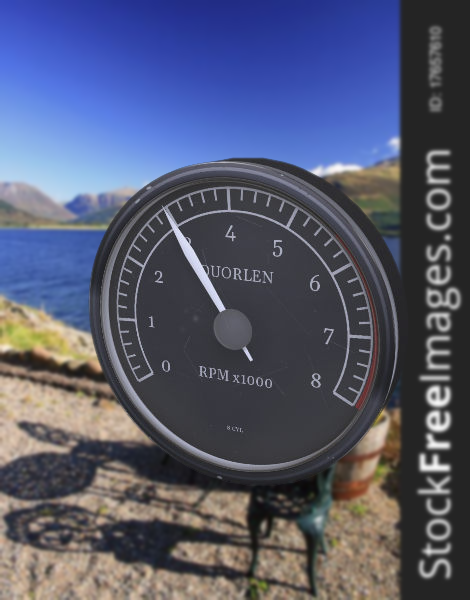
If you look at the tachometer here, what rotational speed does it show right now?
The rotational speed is 3000 rpm
